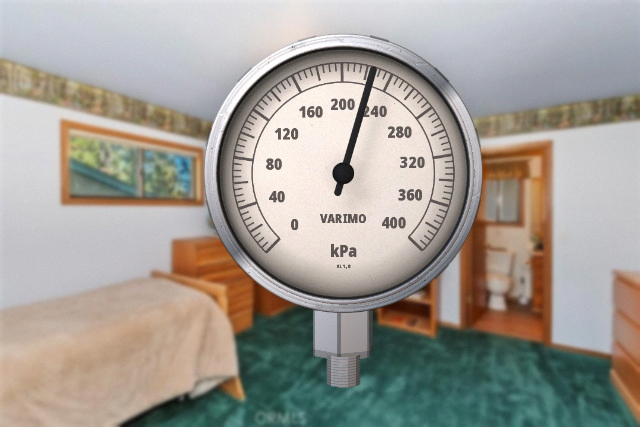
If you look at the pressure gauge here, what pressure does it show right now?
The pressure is 225 kPa
